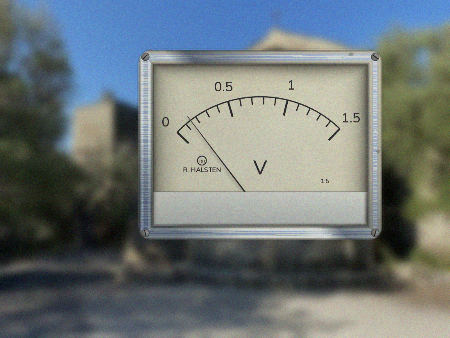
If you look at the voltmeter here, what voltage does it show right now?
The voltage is 0.15 V
